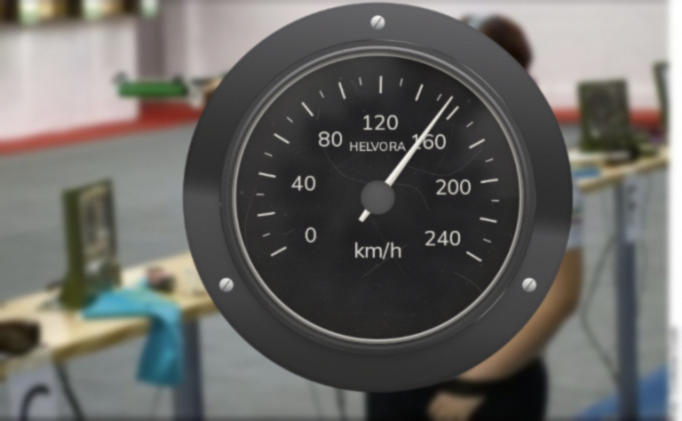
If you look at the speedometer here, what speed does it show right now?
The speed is 155 km/h
